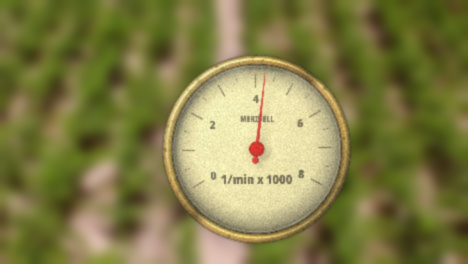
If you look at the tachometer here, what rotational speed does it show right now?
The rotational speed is 4250 rpm
